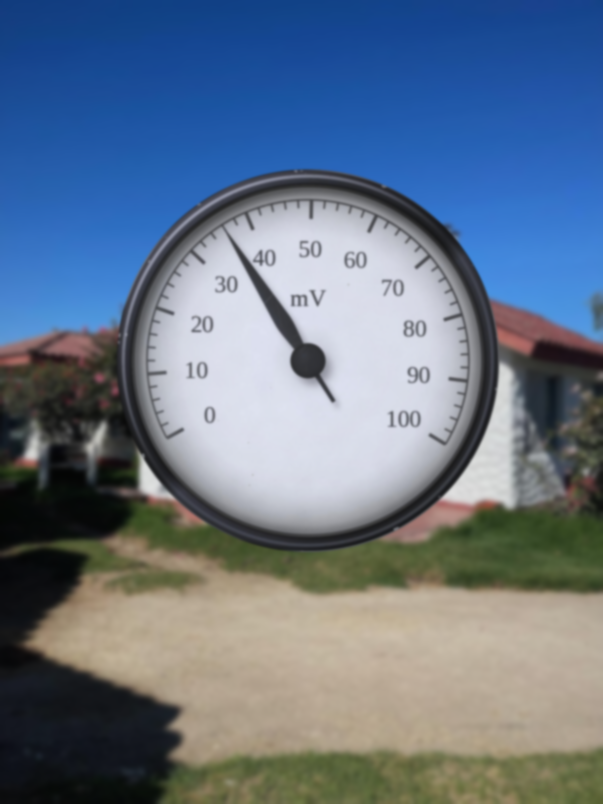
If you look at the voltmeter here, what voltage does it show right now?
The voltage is 36 mV
